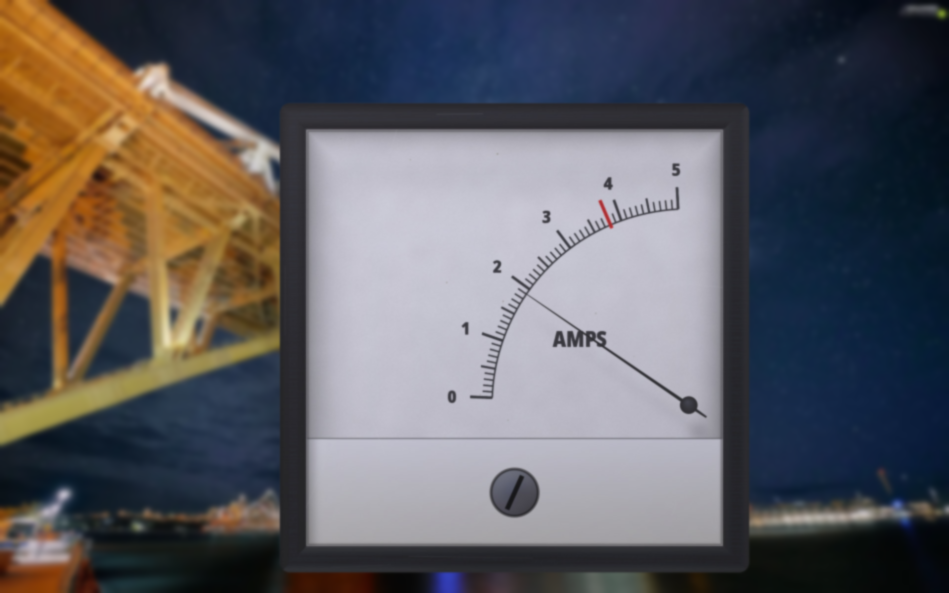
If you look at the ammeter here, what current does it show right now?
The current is 1.9 A
